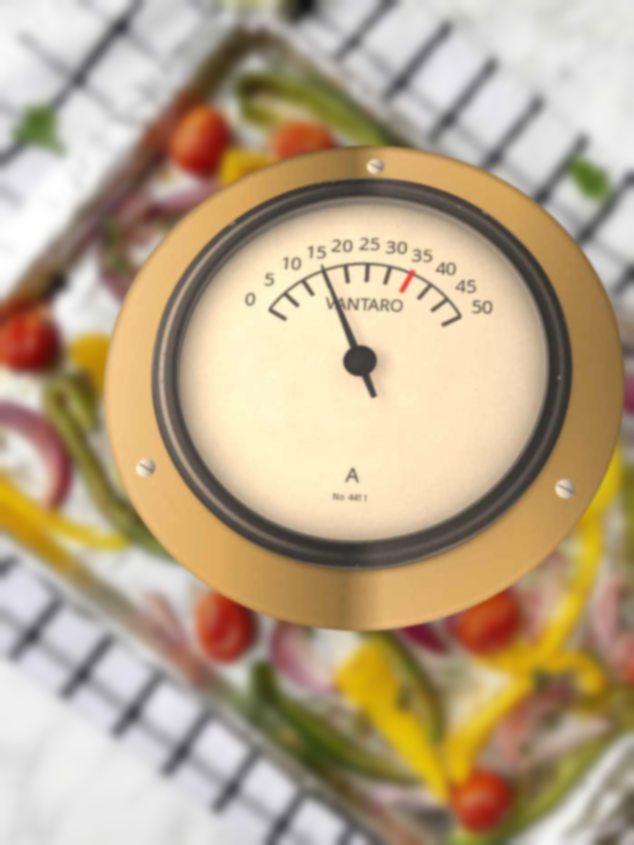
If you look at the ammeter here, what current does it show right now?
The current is 15 A
